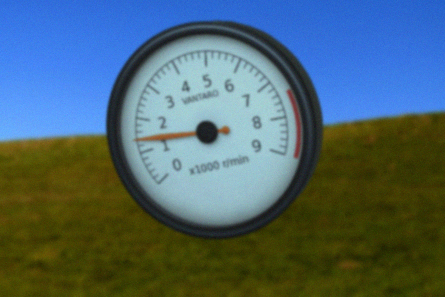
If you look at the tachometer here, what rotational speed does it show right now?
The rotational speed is 1400 rpm
